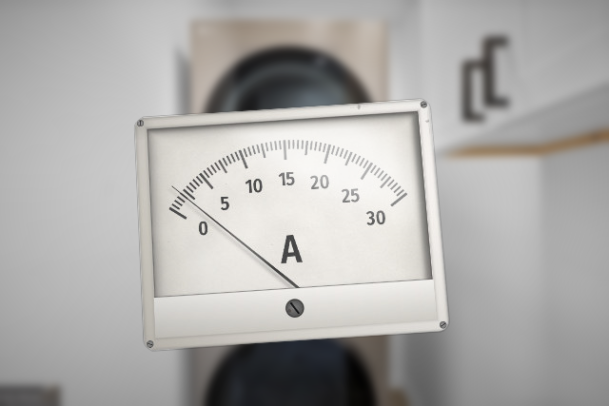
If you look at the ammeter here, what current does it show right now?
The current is 2 A
